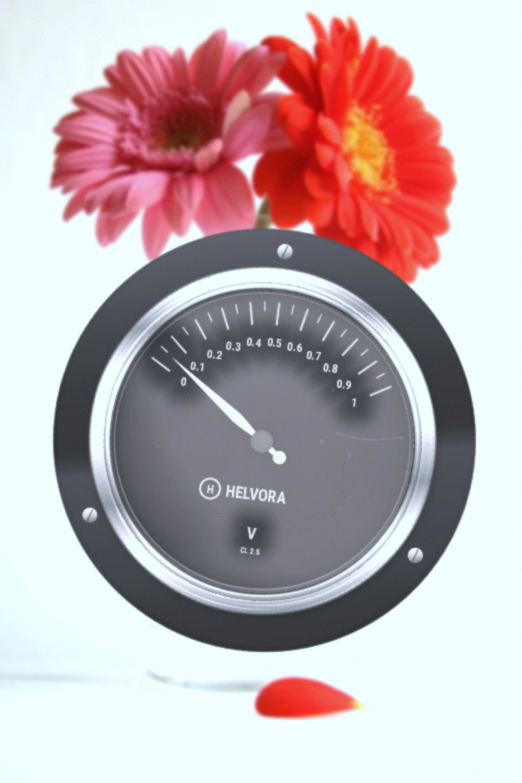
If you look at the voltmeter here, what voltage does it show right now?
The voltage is 0.05 V
